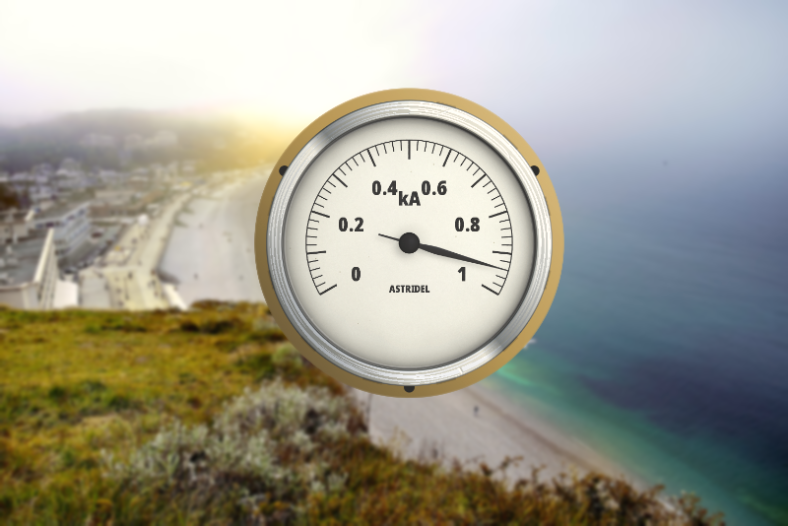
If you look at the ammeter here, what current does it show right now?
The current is 0.94 kA
